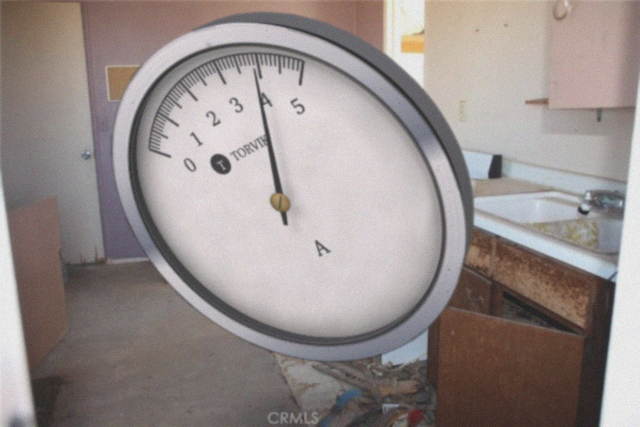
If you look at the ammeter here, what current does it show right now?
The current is 4 A
